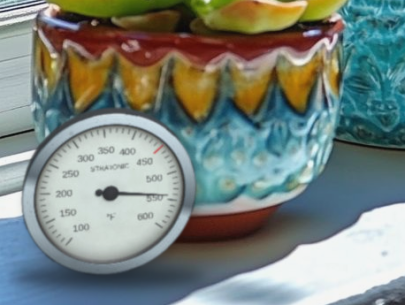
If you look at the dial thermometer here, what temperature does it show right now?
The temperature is 540 °F
